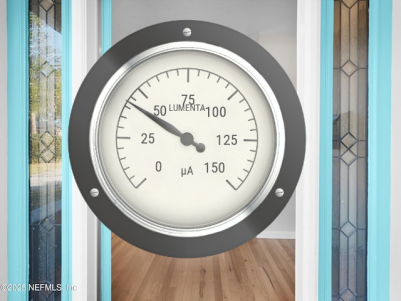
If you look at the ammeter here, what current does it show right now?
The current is 42.5 µA
